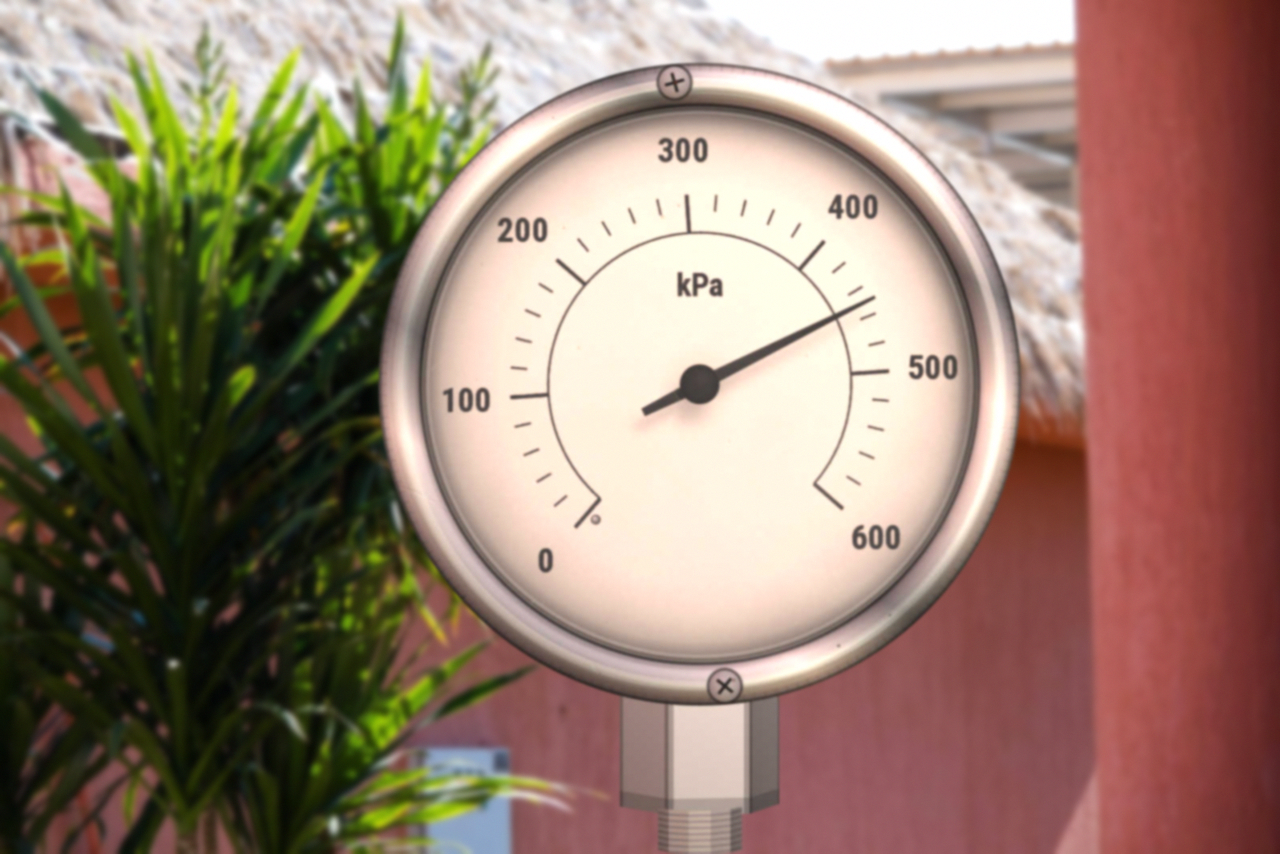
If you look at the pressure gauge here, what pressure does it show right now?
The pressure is 450 kPa
